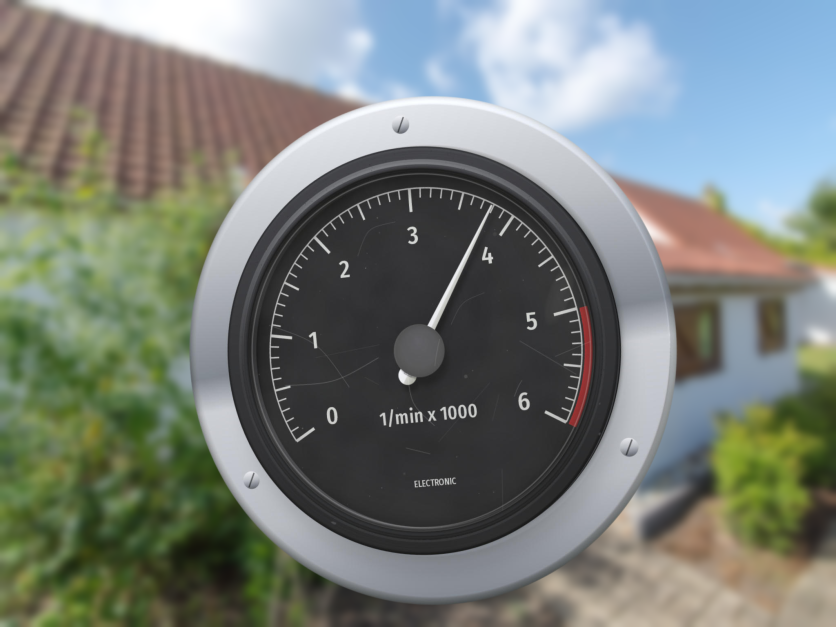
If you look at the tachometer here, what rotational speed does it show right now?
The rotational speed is 3800 rpm
